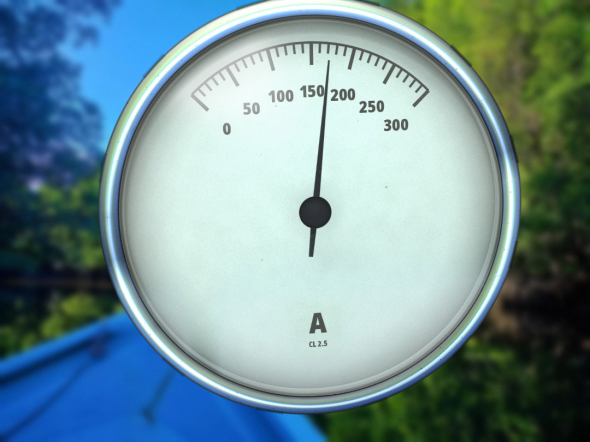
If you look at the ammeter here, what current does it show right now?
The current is 170 A
